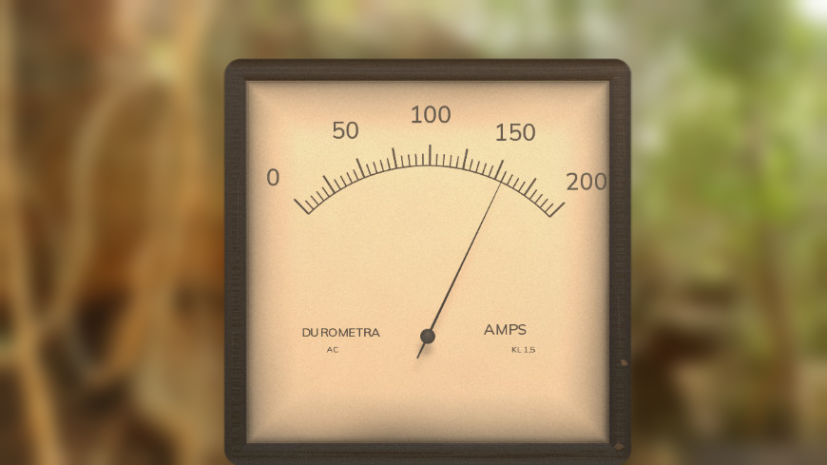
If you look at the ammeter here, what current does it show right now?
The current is 155 A
